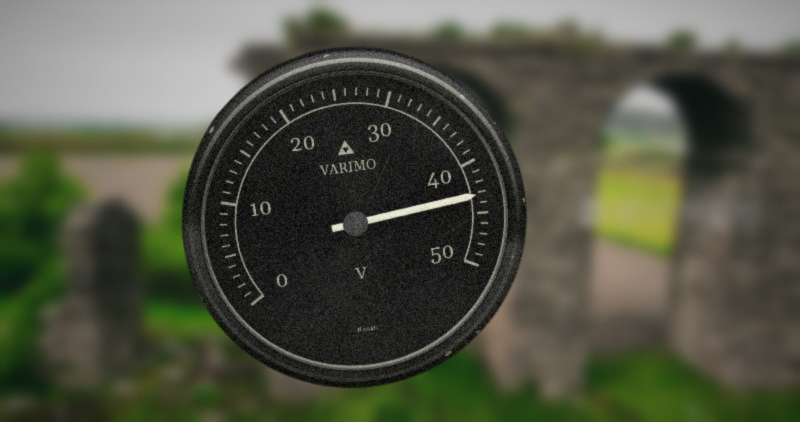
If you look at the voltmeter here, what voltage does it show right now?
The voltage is 43 V
